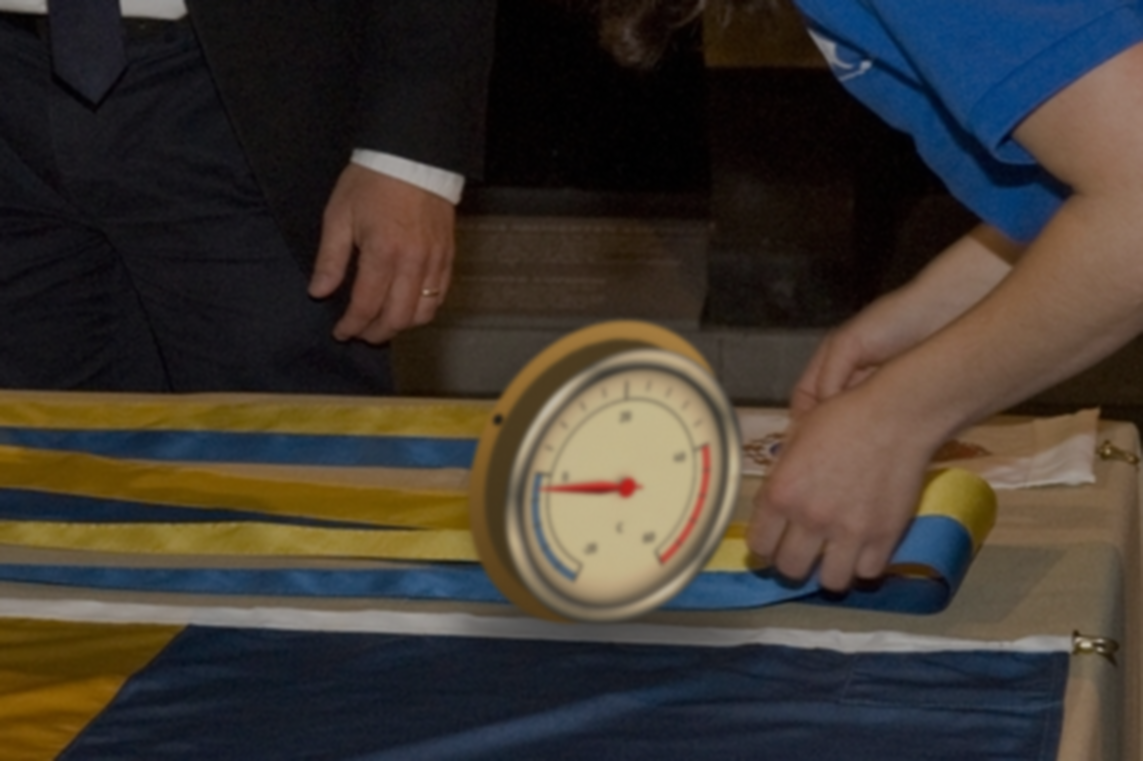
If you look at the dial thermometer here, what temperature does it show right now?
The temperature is -2 °C
